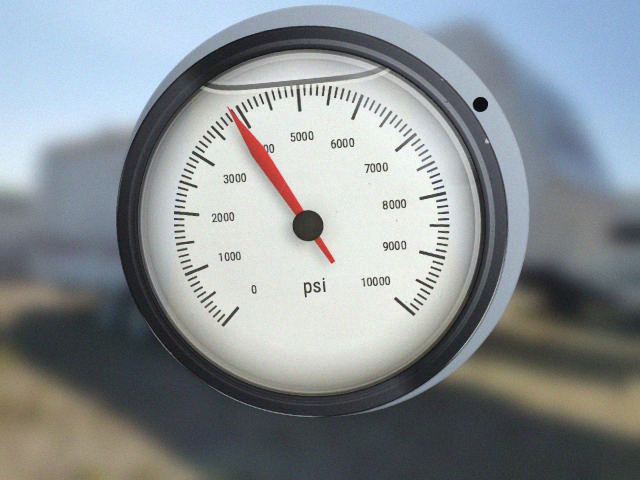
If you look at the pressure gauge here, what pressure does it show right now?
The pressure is 3900 psi
